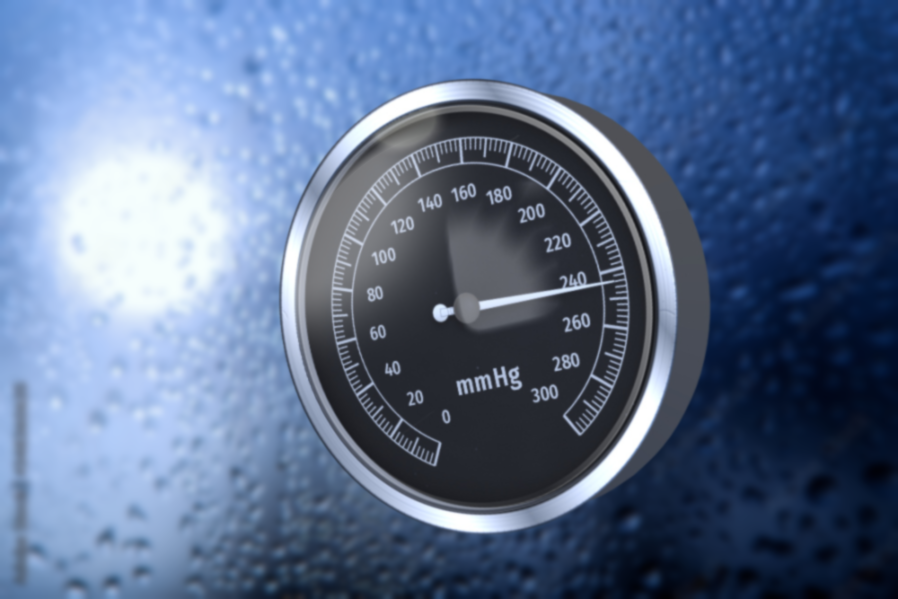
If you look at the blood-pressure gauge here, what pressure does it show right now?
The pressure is 244 mmHg
